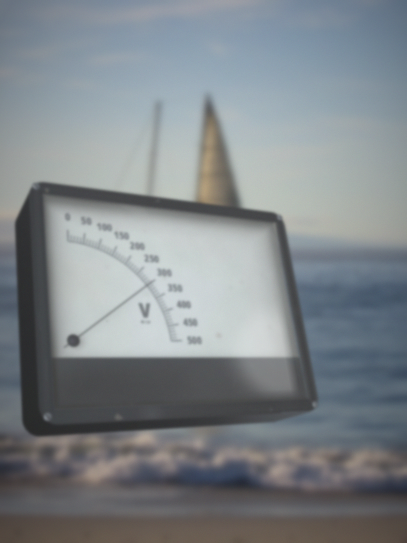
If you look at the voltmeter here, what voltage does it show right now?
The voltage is 300 V
